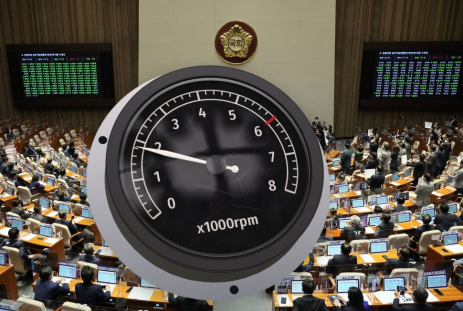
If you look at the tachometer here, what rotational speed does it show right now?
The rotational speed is 1800 rpm
